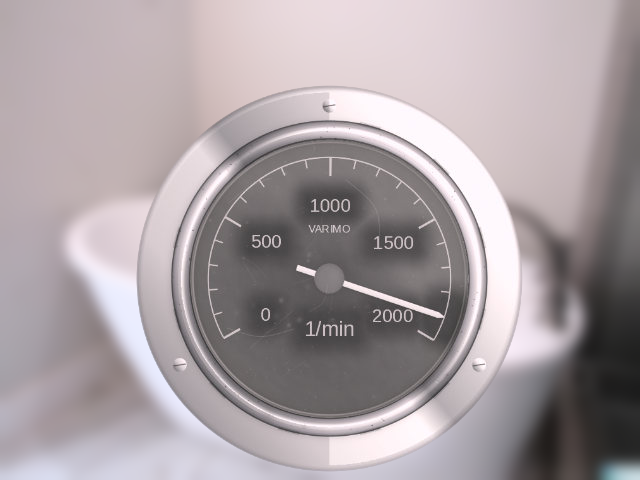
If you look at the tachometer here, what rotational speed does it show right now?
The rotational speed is 1900 rpm
